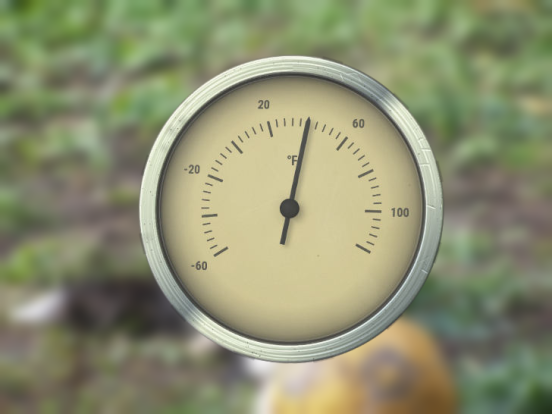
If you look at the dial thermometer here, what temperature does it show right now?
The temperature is 40 °F
